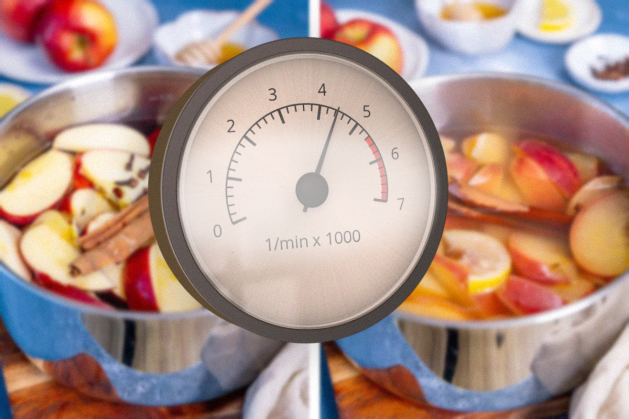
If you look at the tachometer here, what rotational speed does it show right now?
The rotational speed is 4400 rpm
